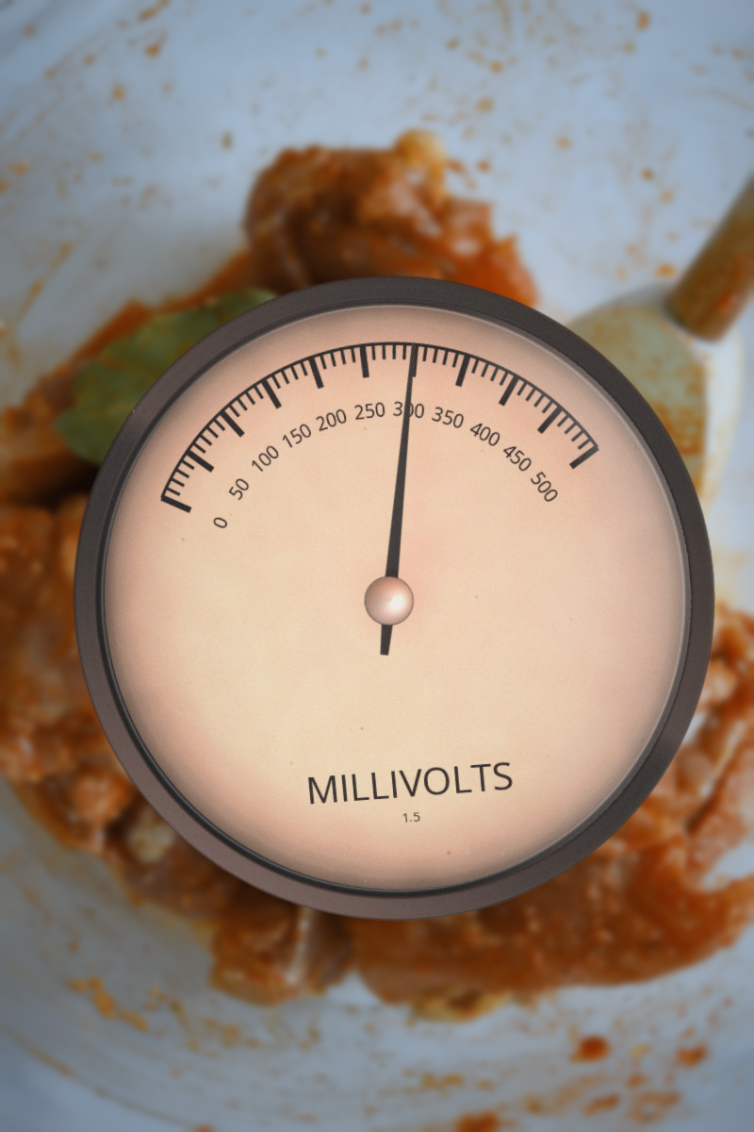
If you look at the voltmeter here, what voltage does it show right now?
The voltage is 300 mV
